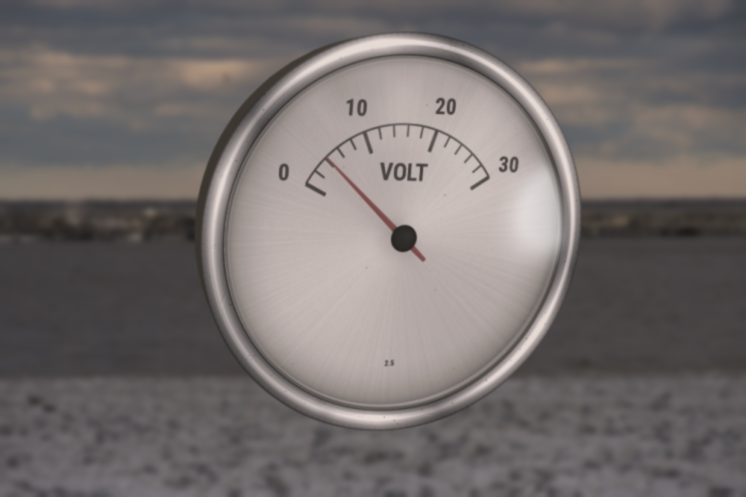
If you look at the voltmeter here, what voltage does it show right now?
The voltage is 4 V
